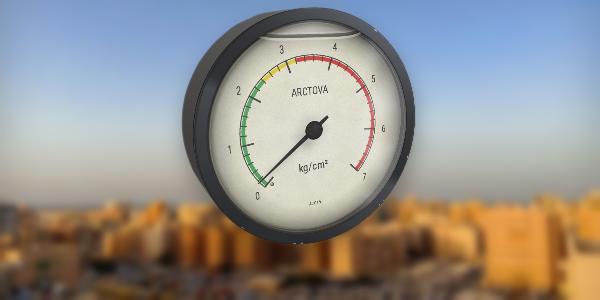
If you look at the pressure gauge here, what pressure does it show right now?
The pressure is 0.2 kg/cm²
